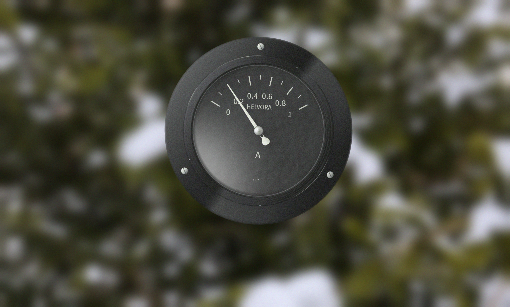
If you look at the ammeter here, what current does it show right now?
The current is 0.2 A
